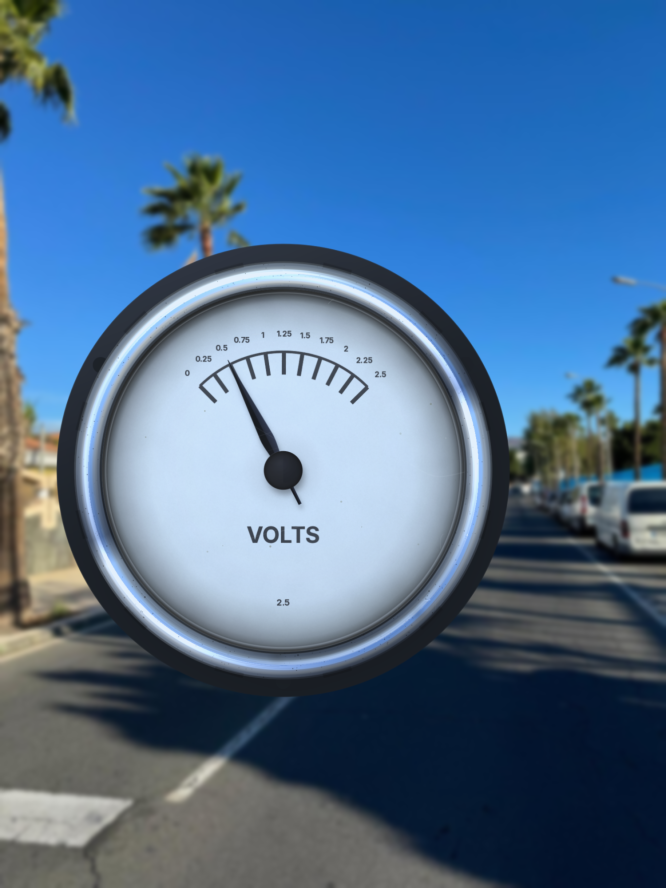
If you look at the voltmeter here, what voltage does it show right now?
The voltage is 0.5 V
